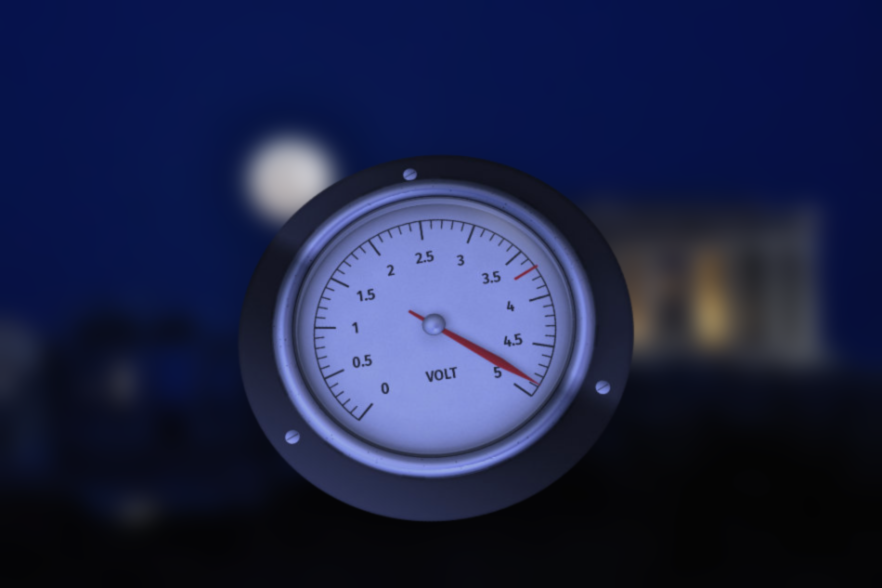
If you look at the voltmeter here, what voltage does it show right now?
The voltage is 4.9 V
